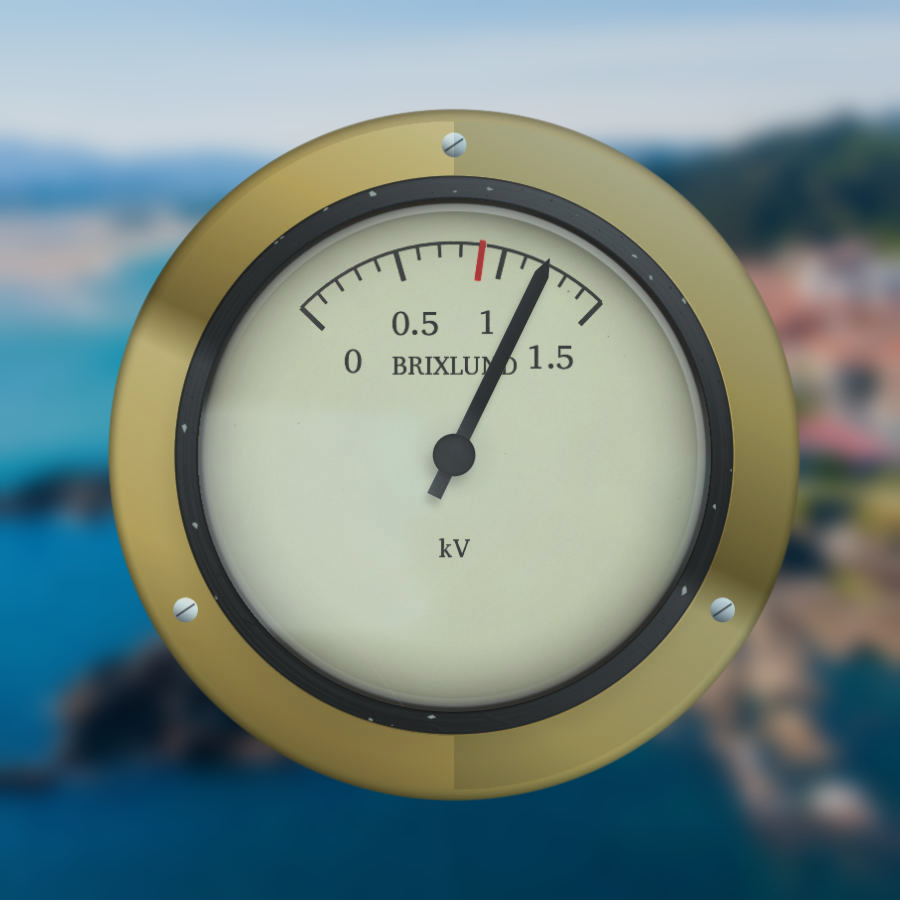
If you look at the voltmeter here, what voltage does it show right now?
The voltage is 1.2 kV
